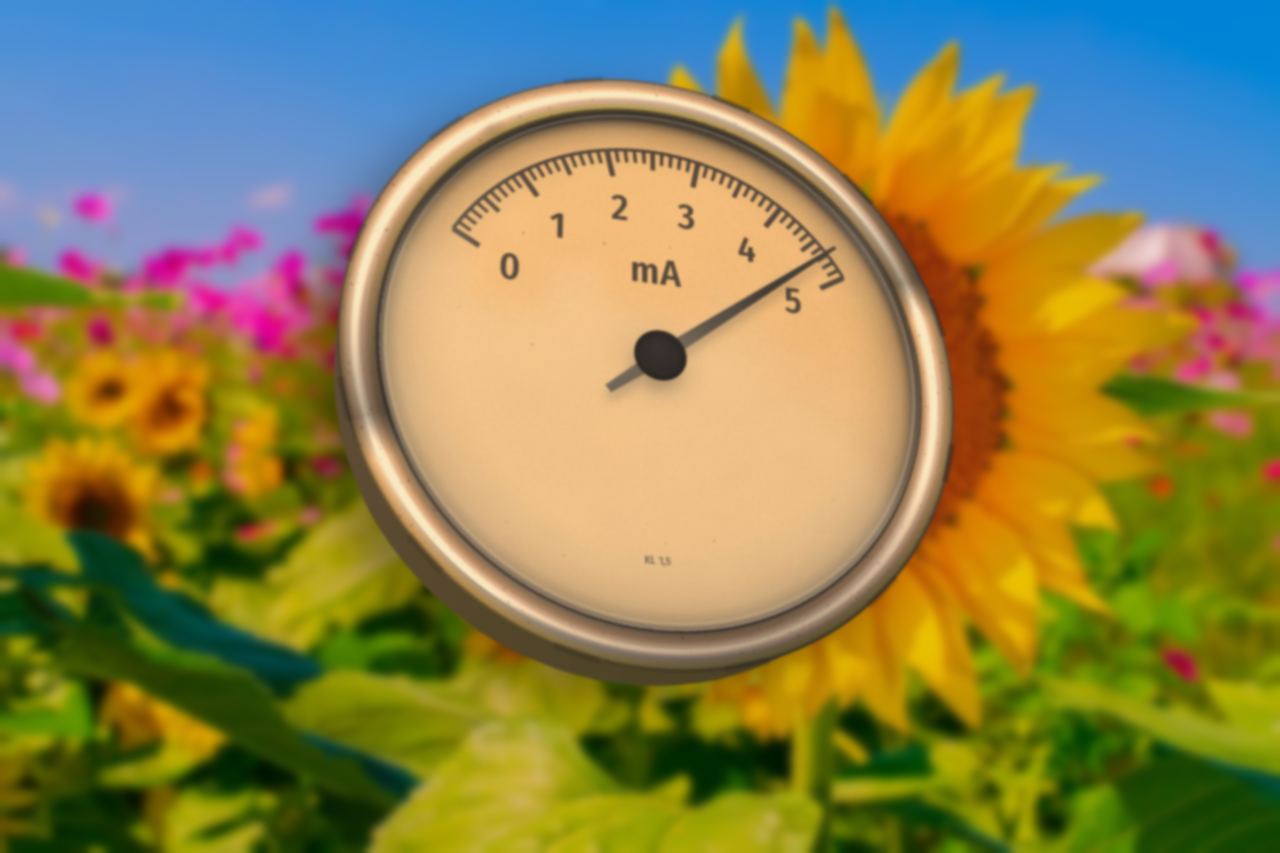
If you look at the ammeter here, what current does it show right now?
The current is 4.7 mA
